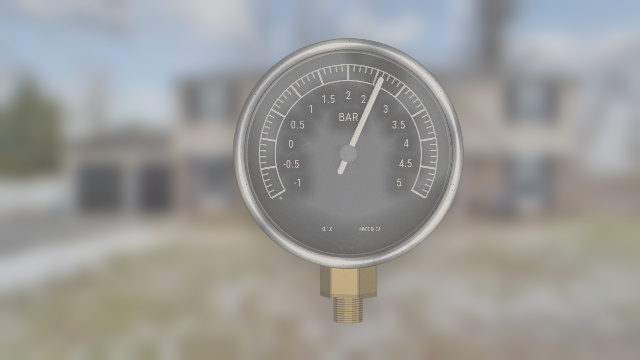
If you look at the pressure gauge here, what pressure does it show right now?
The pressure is 2.6 bar
